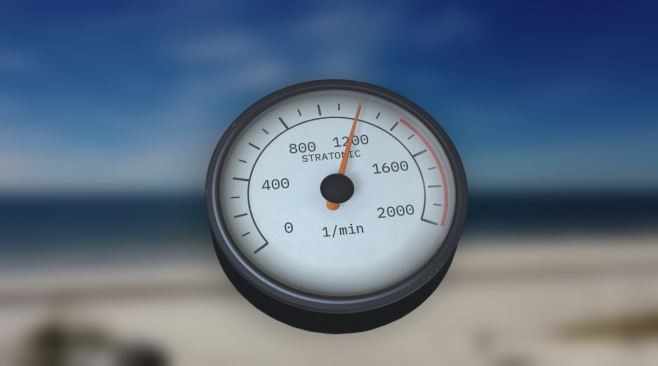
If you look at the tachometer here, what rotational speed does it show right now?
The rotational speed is 1200 rpm
